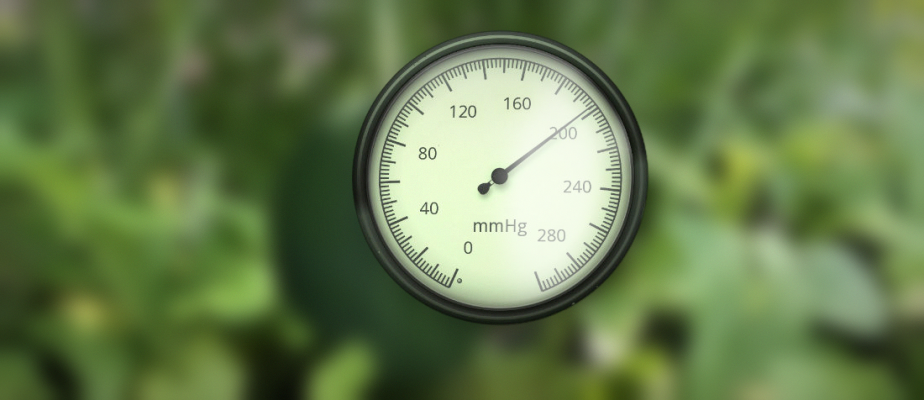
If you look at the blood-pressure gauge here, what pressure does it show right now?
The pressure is 198 mmHg
